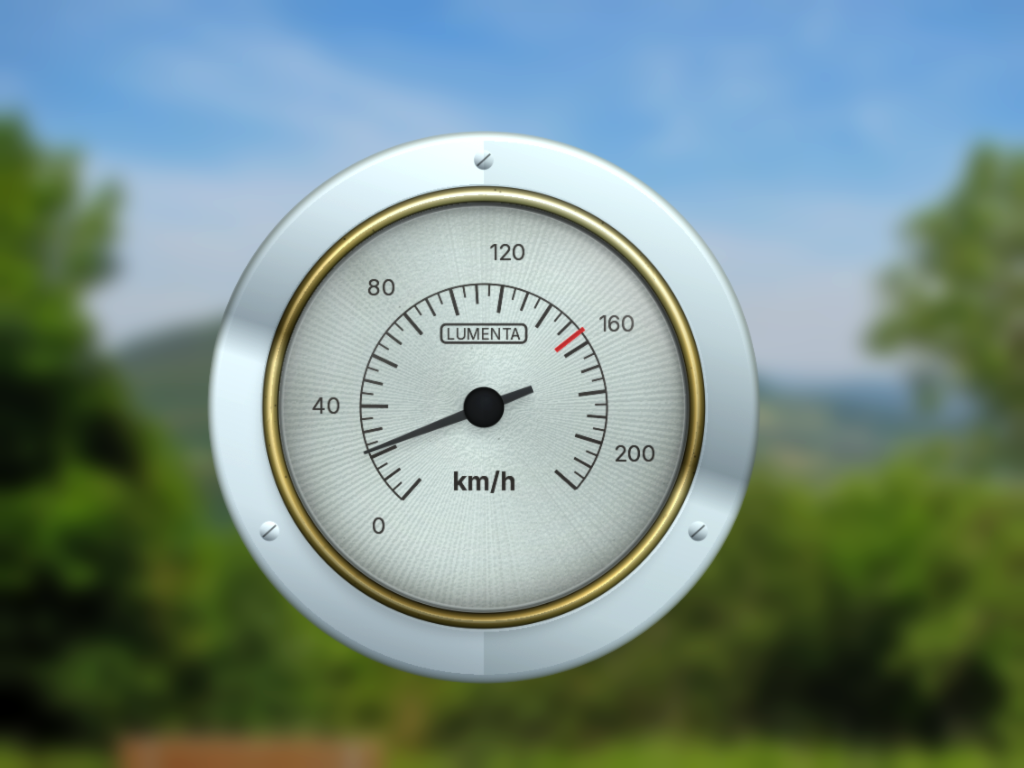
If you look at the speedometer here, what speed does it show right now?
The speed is 22.5 km/h
